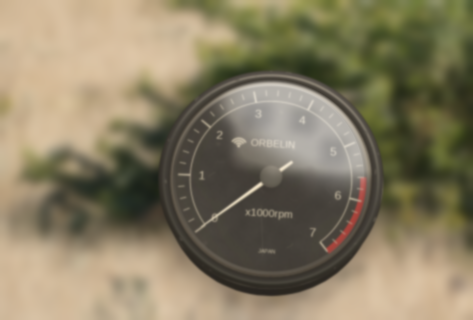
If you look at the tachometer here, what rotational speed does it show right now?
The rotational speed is 0 rpm
